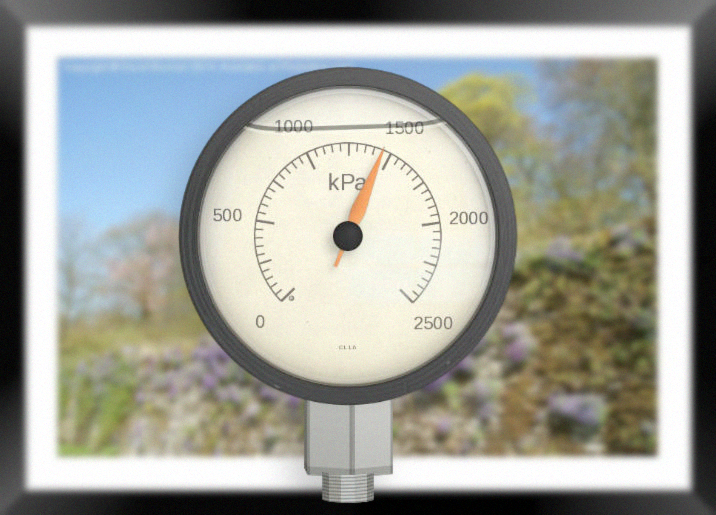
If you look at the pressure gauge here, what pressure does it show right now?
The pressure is 1450 kPa
